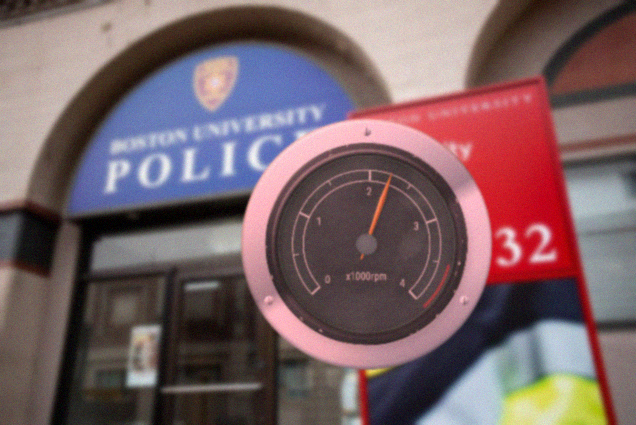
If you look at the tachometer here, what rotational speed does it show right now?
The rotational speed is 2250 rpm
